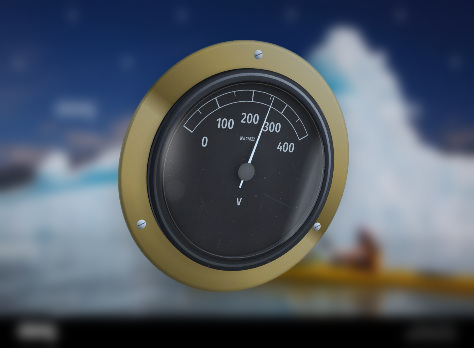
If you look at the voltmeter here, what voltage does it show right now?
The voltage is 250 V
